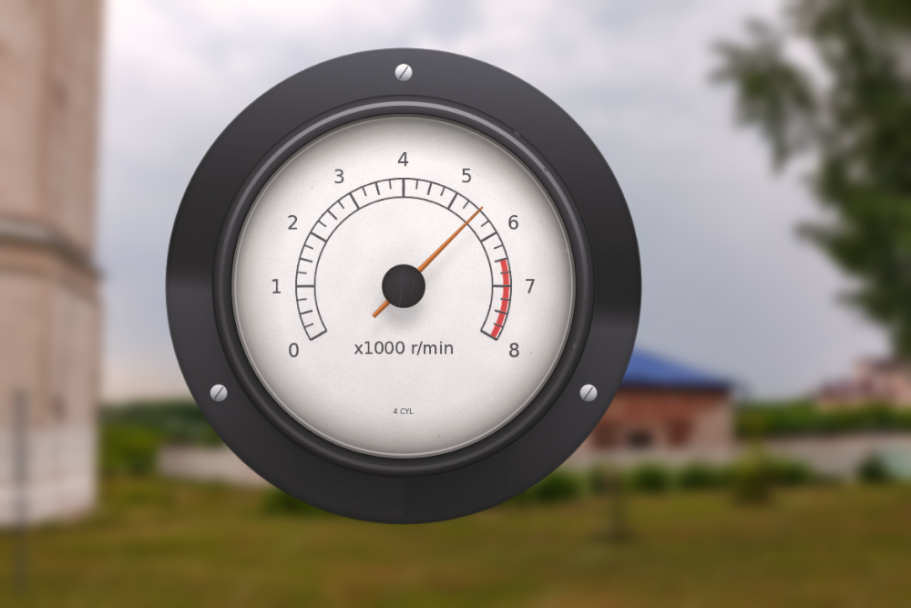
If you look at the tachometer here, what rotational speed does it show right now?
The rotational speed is 5500 rpm
